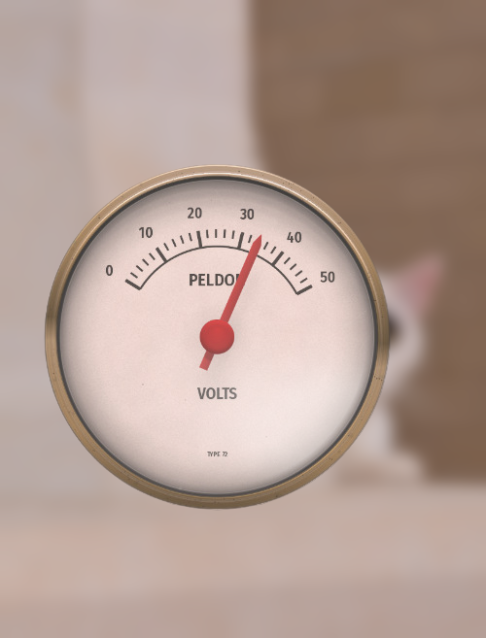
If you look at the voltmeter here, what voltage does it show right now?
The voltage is 34 V
